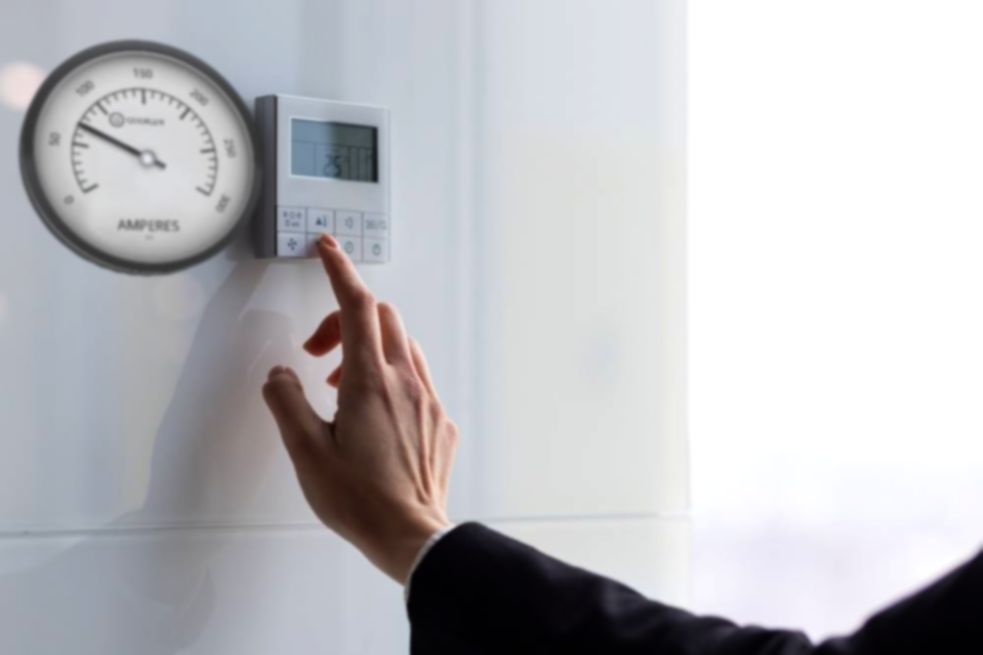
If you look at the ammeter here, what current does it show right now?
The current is 70 A
